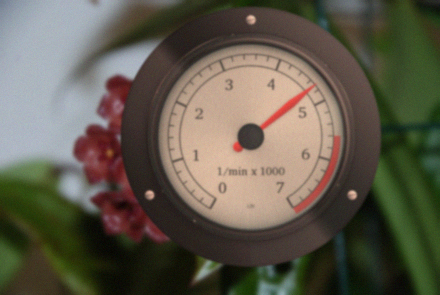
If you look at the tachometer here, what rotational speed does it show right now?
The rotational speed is 4700 rpm
